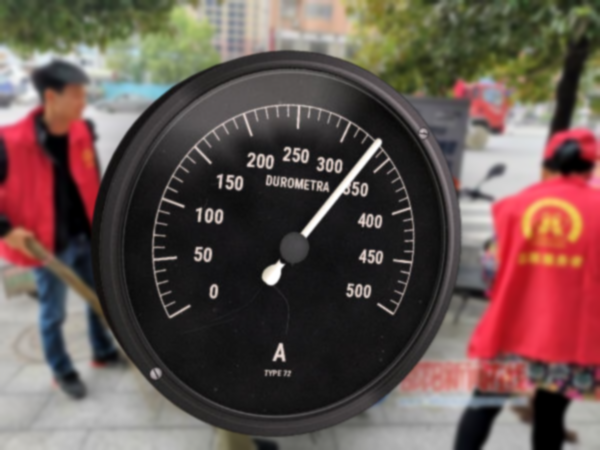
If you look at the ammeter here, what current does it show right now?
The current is 330 A
